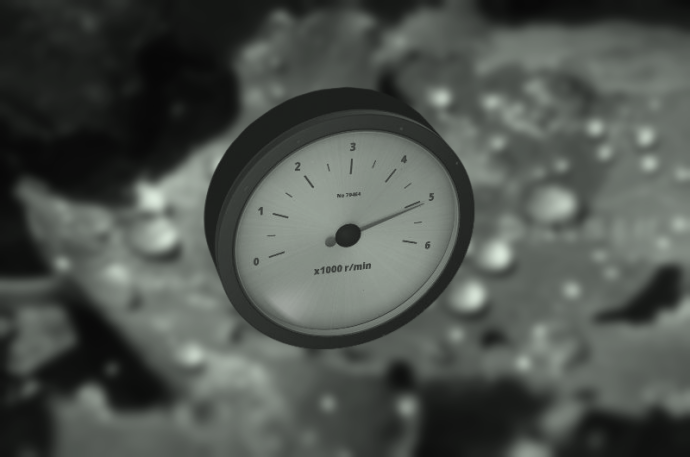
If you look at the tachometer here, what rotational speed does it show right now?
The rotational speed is 5000 rpm
